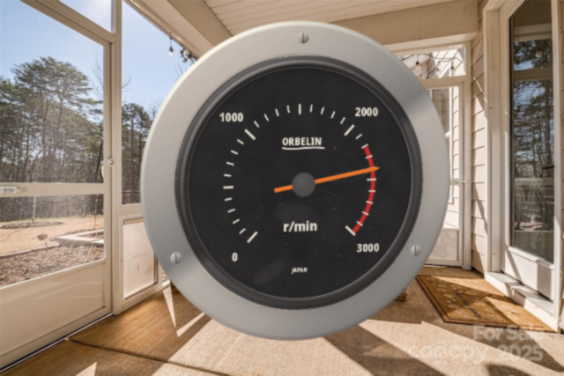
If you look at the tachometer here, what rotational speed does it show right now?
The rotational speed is 2400 rpm
